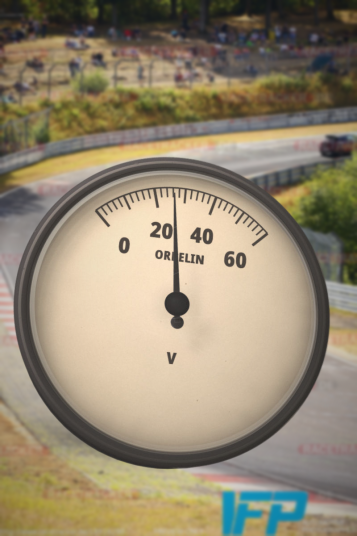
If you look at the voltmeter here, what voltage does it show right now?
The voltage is 26 V
